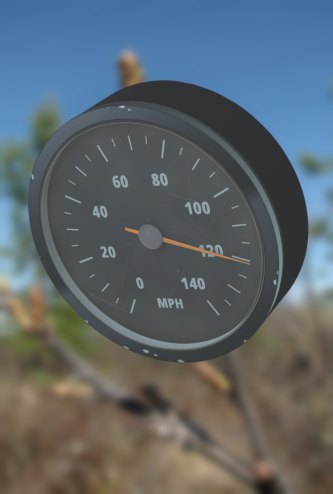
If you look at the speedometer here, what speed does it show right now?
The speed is 120 mph
